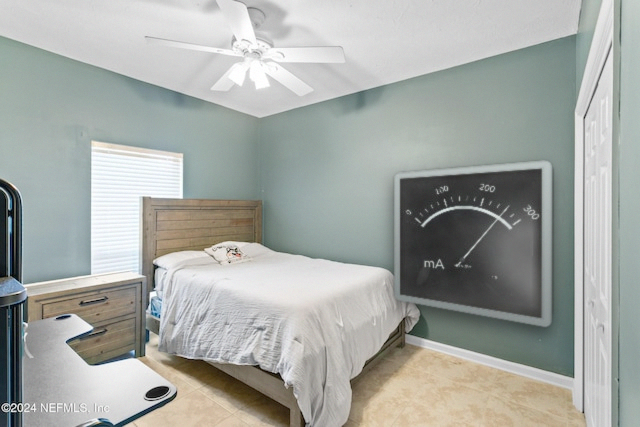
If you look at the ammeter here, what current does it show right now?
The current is 260 mA
